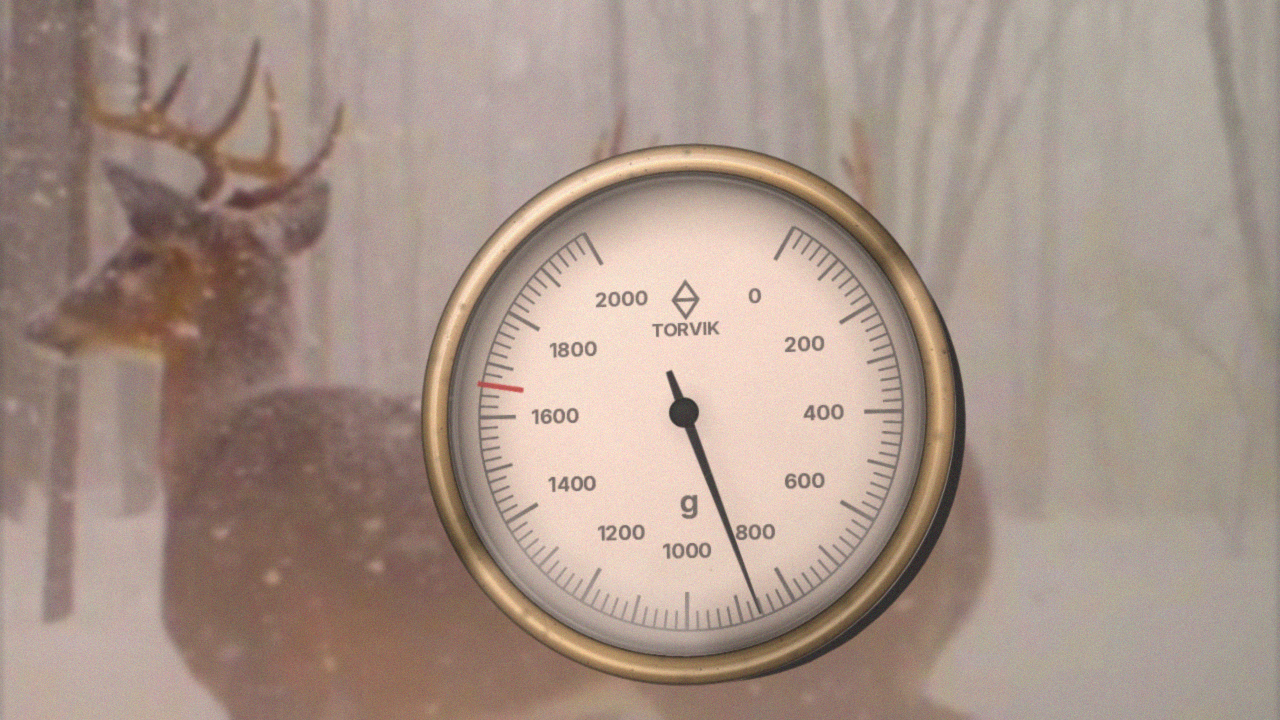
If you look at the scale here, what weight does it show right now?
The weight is 860 g
